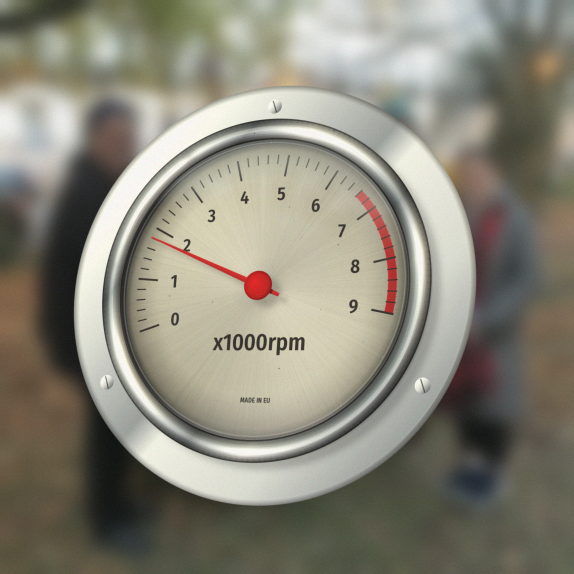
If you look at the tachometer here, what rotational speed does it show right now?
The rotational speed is 1800 rpm
